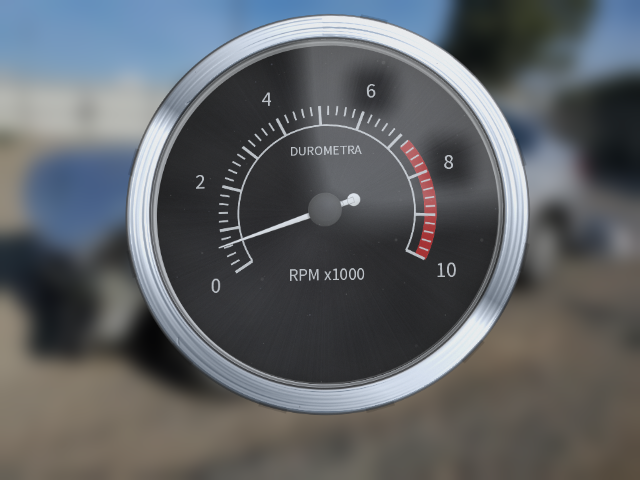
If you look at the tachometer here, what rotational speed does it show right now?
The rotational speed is 600 rpm
